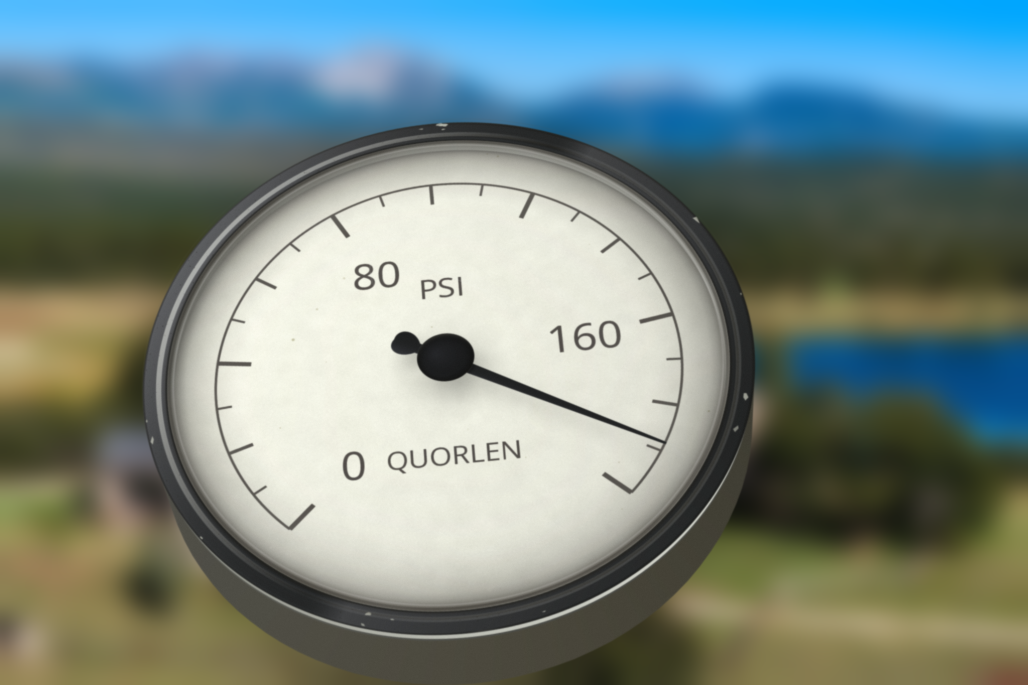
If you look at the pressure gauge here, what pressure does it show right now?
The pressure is 190 psi
